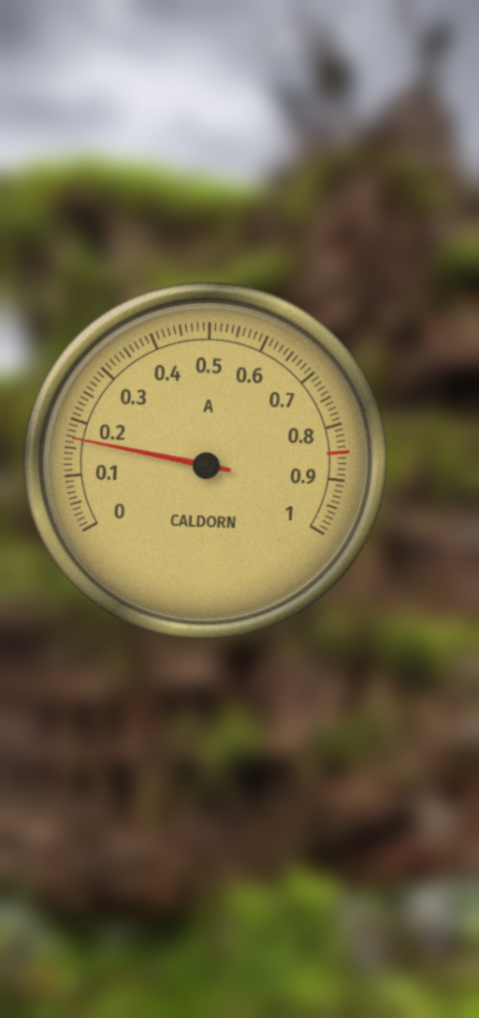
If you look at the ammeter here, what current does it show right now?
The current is 0.17 A
